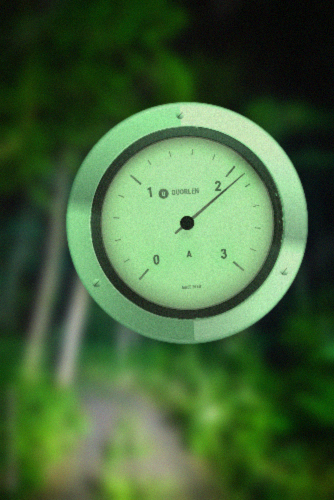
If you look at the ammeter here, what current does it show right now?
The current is 2.1 A
